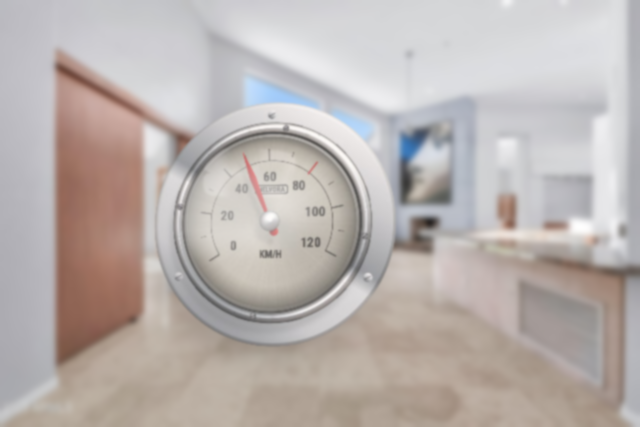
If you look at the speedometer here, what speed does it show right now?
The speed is 50 km/h
